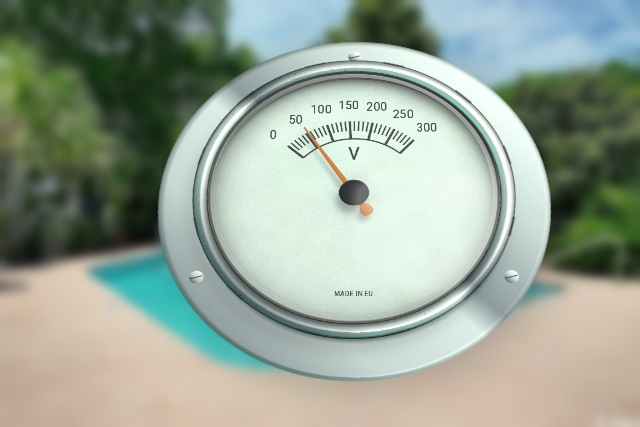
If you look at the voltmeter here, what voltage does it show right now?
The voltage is 50 V
